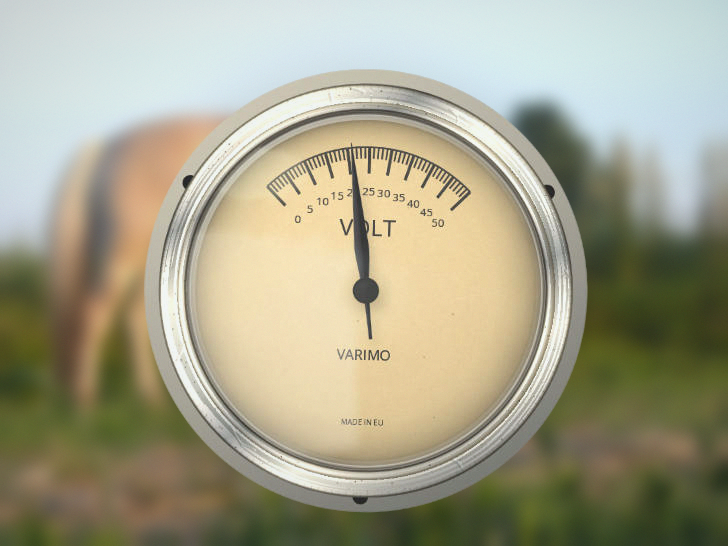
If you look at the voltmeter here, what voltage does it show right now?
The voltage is 21 V
